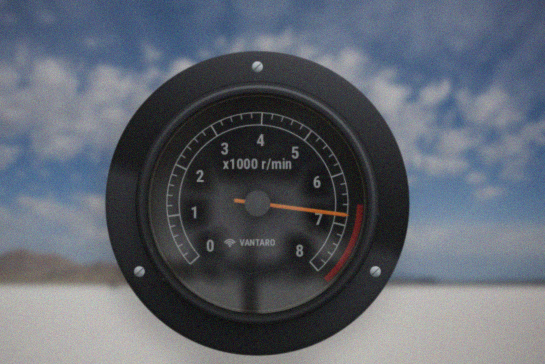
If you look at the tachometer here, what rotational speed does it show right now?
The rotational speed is 6800 rpm
